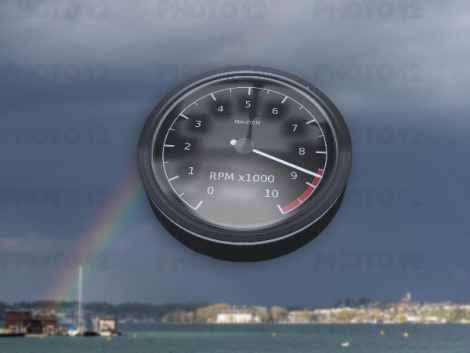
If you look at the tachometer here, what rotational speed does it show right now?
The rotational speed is 8750 rpm
